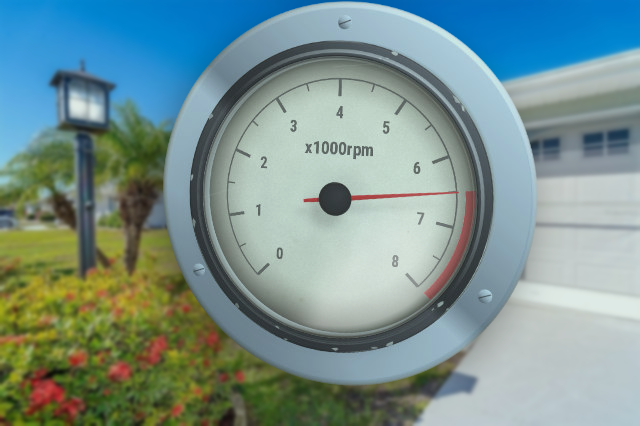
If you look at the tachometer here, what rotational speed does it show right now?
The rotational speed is 6500 rpm
